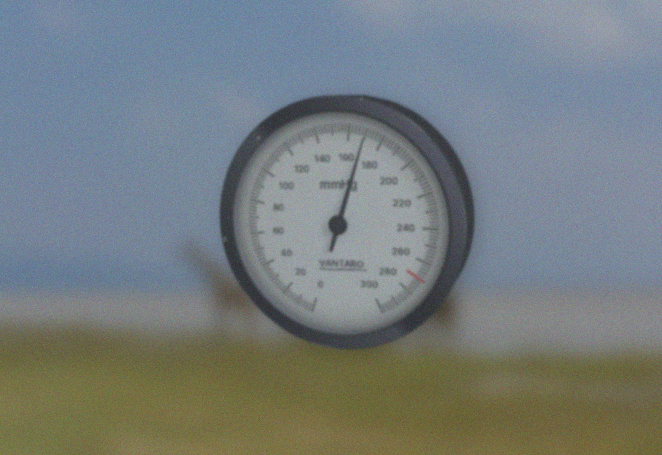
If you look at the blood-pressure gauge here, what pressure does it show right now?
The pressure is 170 mmHg
